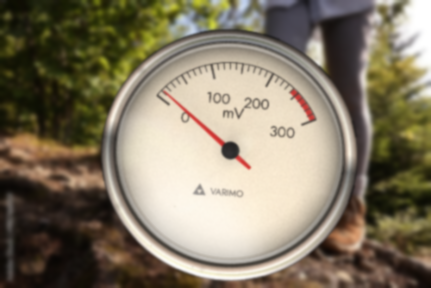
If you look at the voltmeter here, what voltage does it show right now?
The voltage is 10 mV
